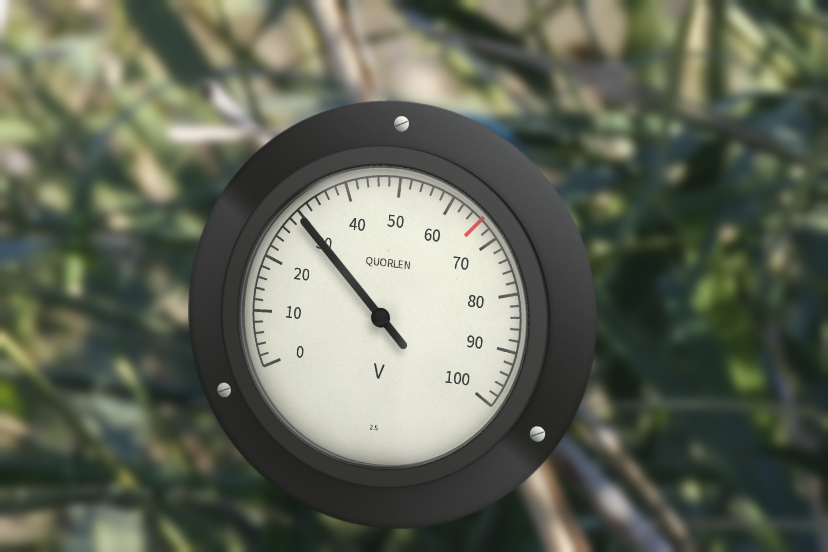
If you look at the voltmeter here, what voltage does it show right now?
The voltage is 30 V
